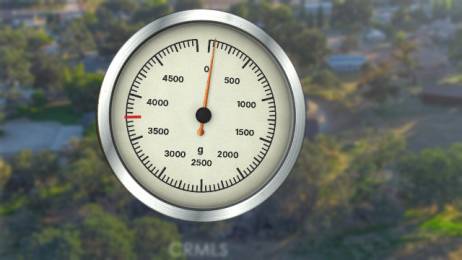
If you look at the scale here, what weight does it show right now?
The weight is 50 g
